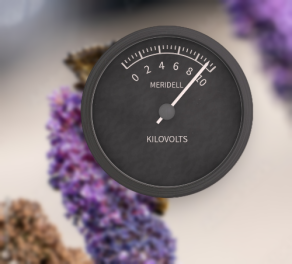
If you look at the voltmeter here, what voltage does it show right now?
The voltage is 9.2 kV
